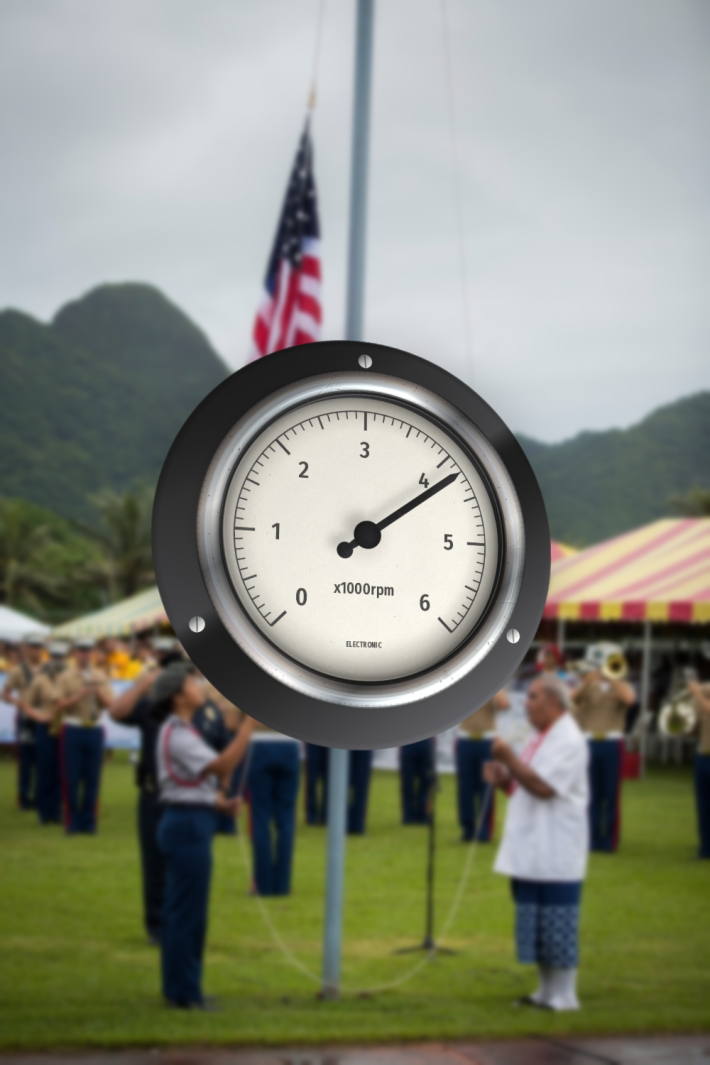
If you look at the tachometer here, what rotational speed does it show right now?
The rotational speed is 4200 rpm
